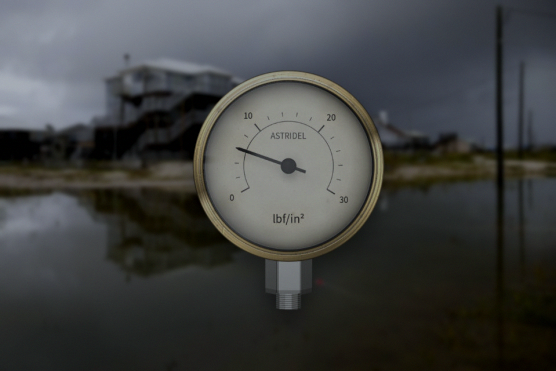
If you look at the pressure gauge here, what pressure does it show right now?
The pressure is 6 psi
